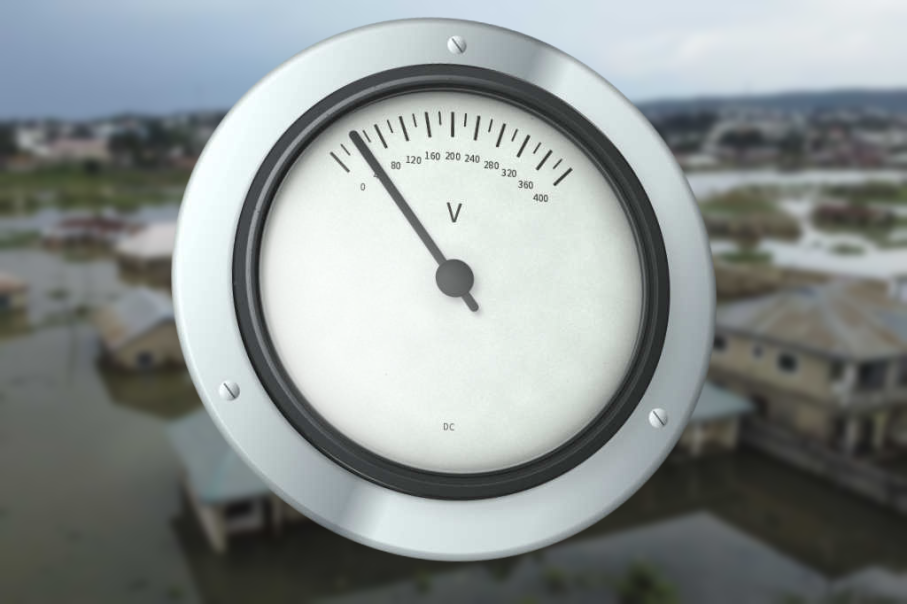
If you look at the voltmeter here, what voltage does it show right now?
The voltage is 40 V
